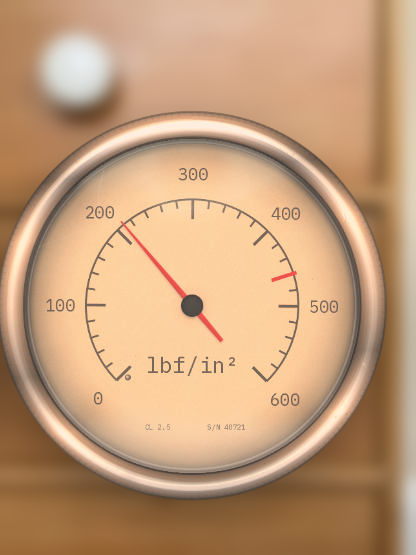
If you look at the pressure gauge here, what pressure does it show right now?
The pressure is 210 psi
